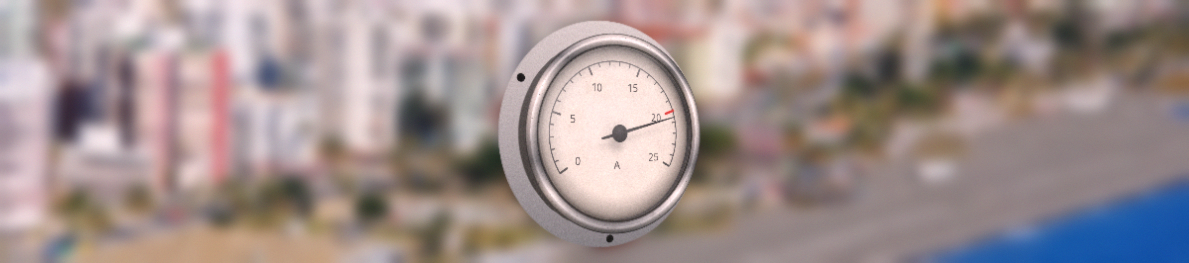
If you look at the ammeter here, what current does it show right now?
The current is 20.5 A
